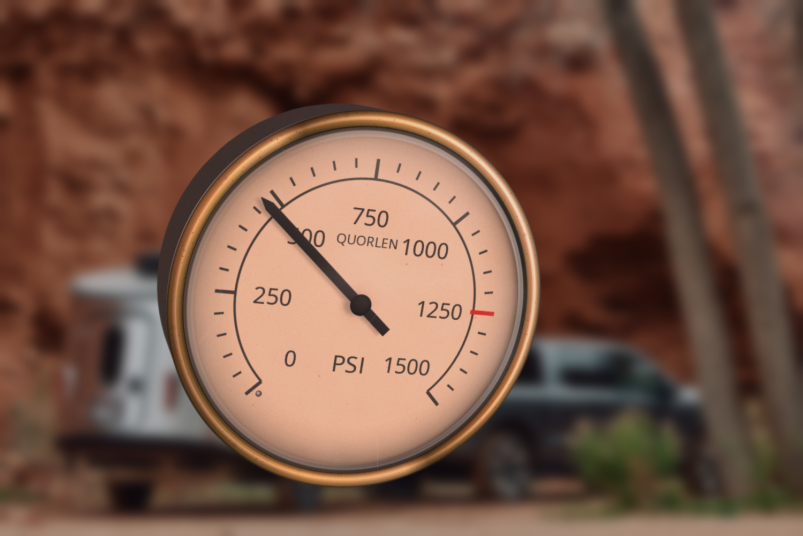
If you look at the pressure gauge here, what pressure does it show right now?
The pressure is 475 psi
